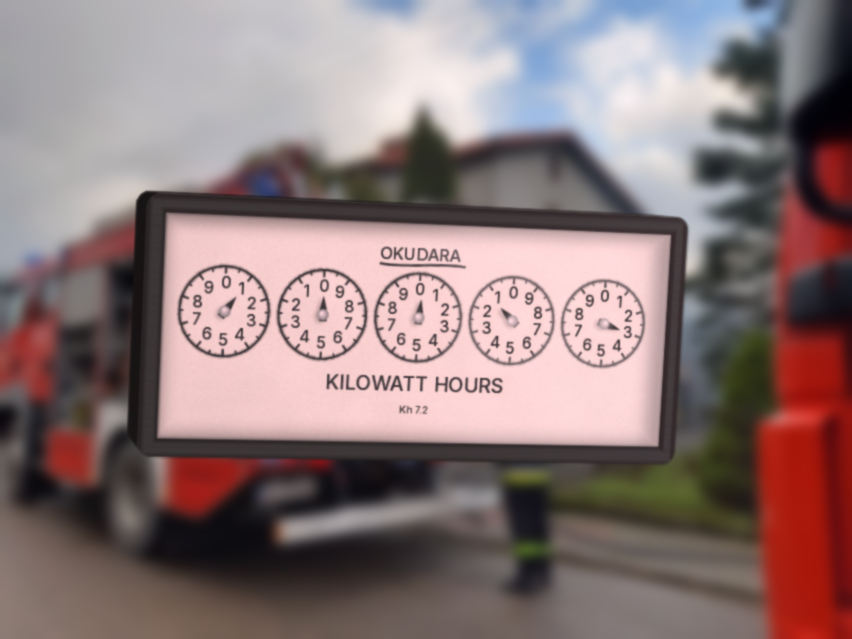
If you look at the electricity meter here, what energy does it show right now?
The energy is 10013 kWh
